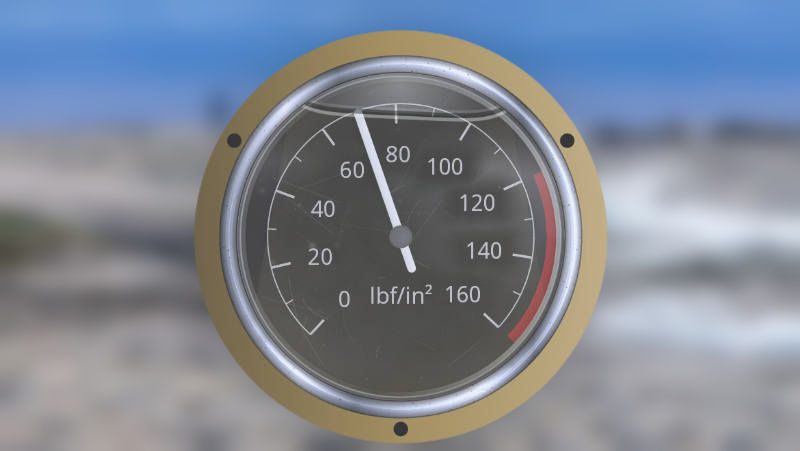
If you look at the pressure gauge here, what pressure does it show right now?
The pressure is 70 psi
